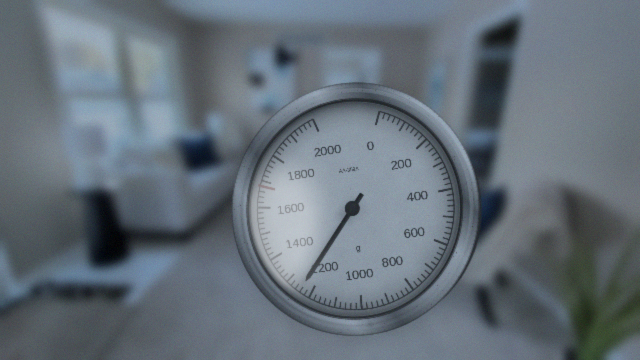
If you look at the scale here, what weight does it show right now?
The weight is 1240 g
